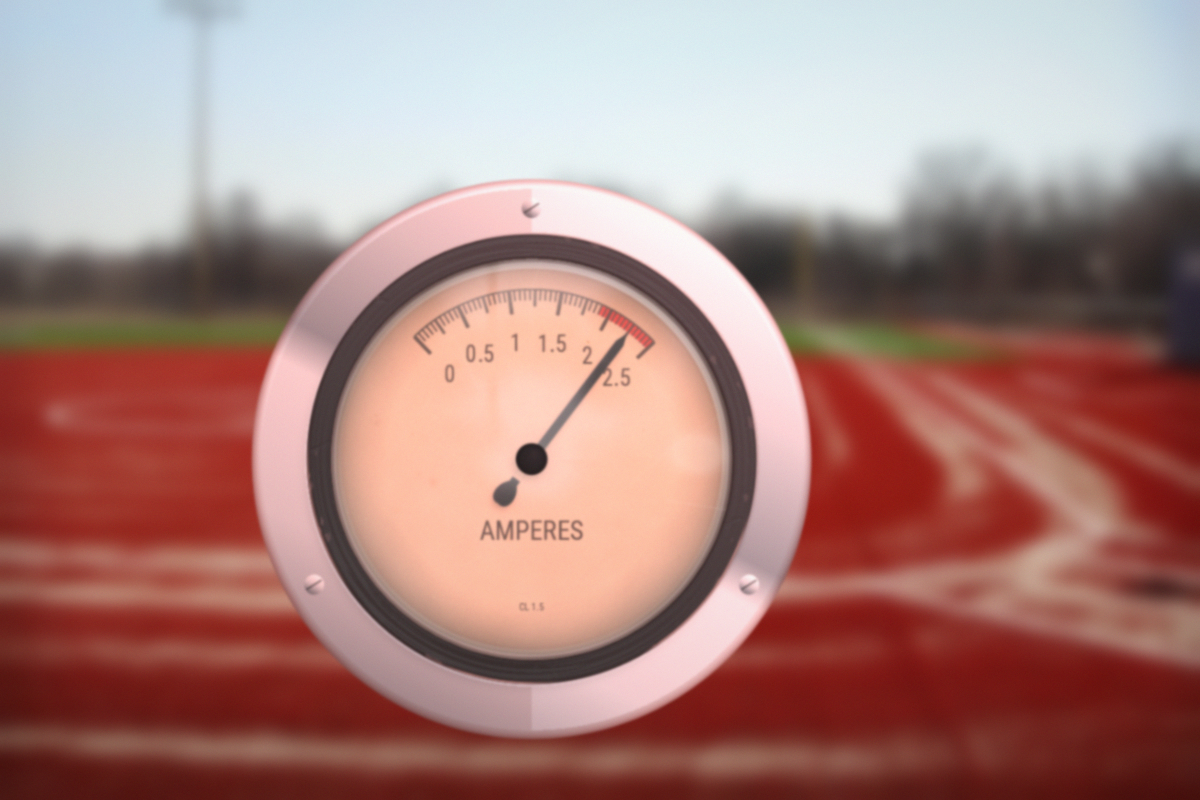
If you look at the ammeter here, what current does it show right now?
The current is 2.25 A
